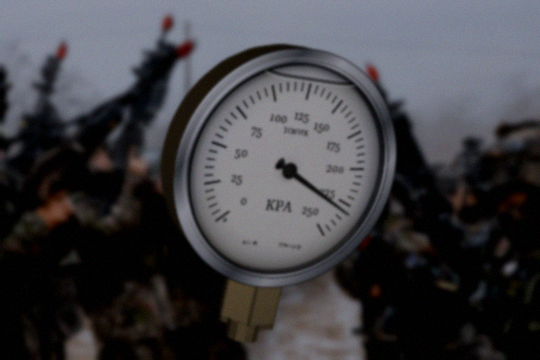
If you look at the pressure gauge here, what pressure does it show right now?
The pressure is 230 kPa
